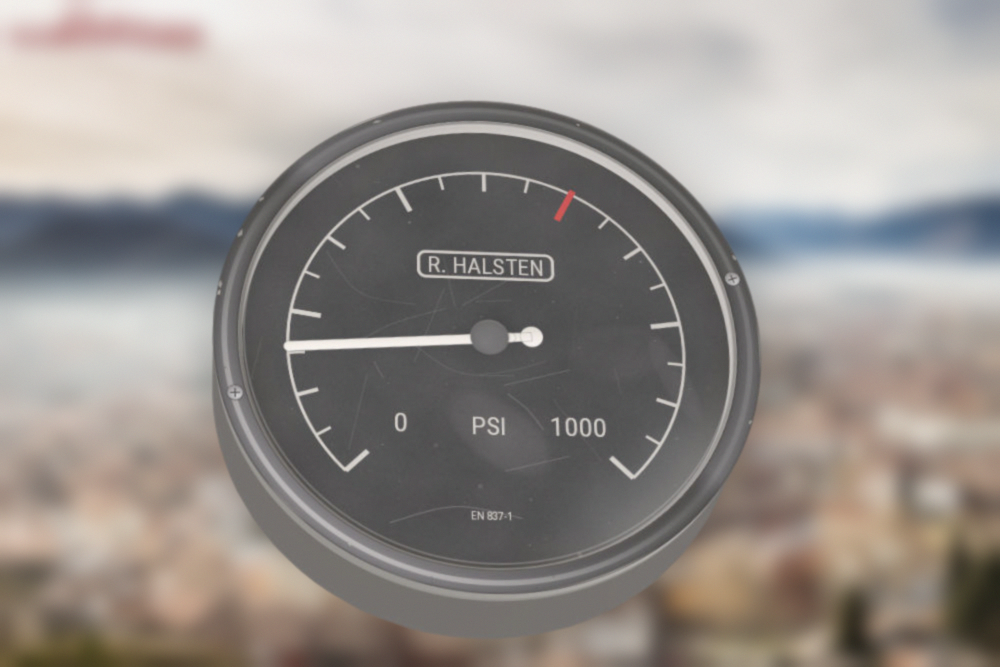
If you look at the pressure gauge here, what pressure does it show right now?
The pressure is 150 psi
